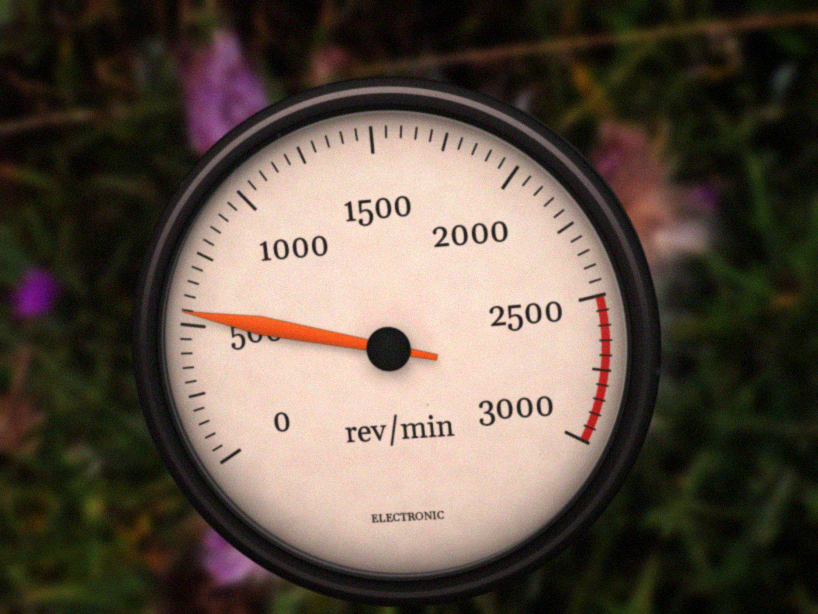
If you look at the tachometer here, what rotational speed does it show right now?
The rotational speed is 550 rpm
